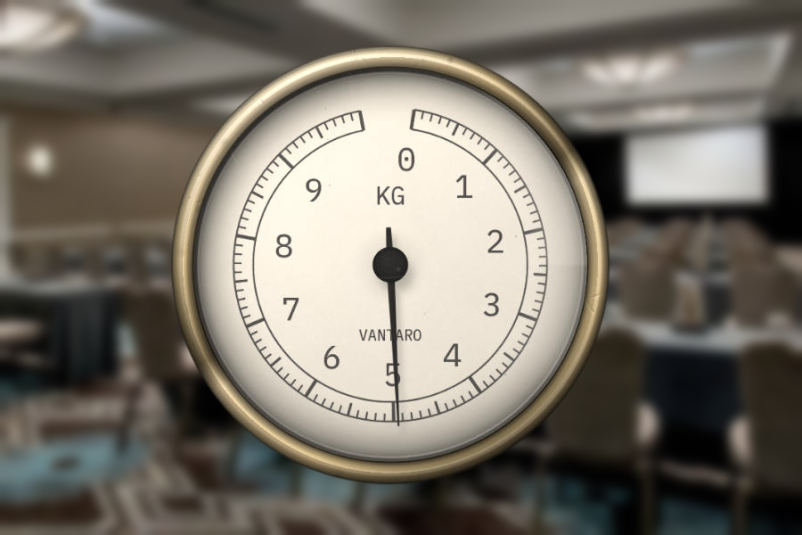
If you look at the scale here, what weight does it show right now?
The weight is 4.95 kg
